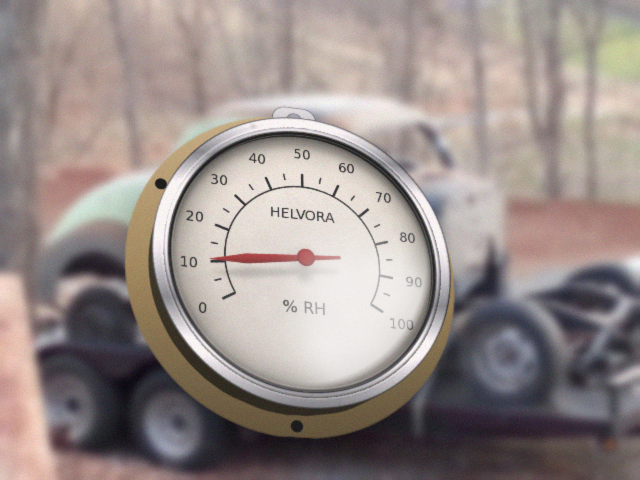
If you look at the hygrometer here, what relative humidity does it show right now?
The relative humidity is 10 %
